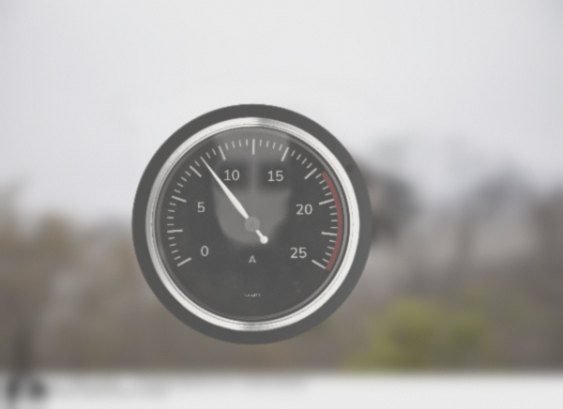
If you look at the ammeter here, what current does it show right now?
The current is 8.5 A
